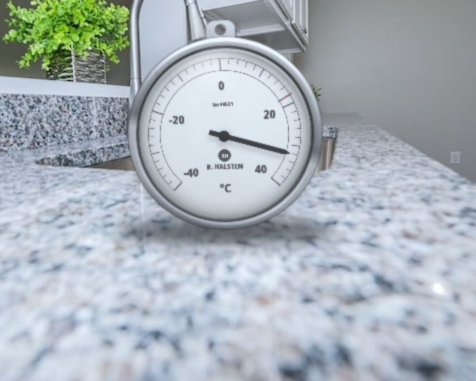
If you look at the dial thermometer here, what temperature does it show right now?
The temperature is 32 °C
